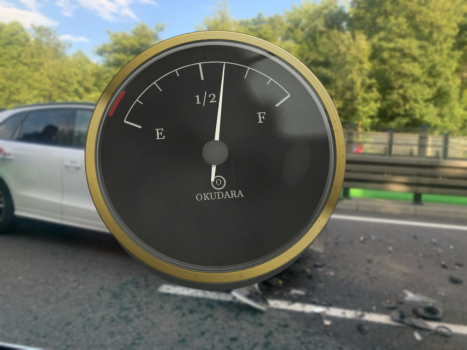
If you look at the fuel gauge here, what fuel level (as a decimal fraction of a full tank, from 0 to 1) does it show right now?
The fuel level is 0.625
